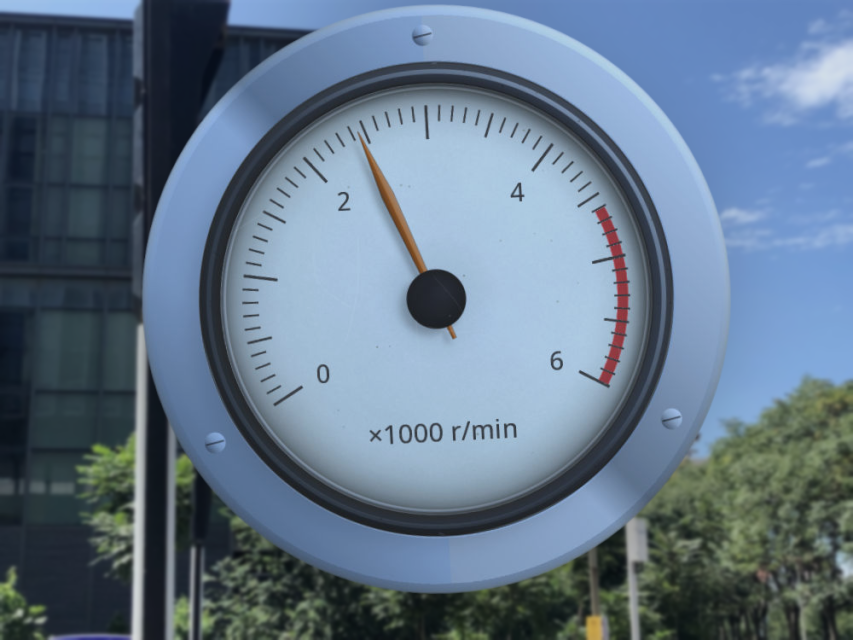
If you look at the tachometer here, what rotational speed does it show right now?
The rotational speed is 2450 rpm
